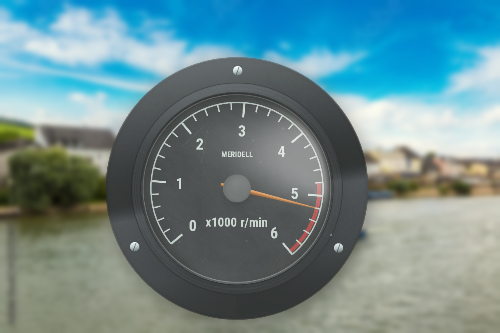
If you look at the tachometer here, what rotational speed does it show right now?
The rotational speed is 5200 rpm
